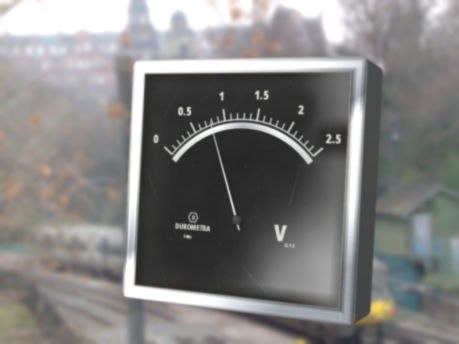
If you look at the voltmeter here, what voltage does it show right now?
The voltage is 0.8 V
